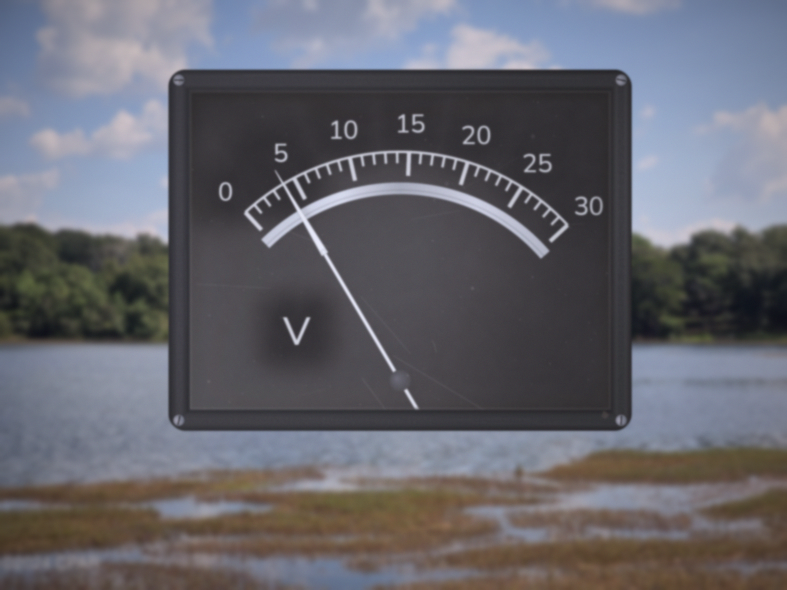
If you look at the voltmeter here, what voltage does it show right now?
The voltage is 4 V
